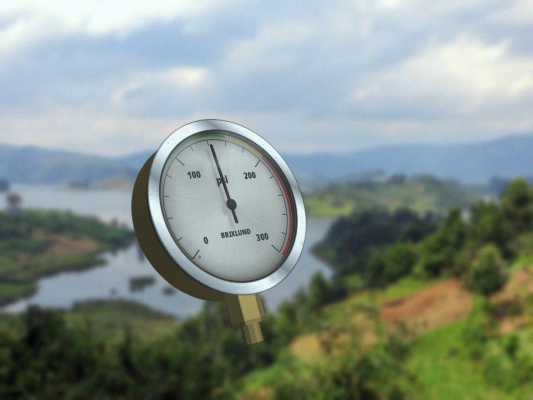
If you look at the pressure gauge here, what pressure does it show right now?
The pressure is 140 psi
